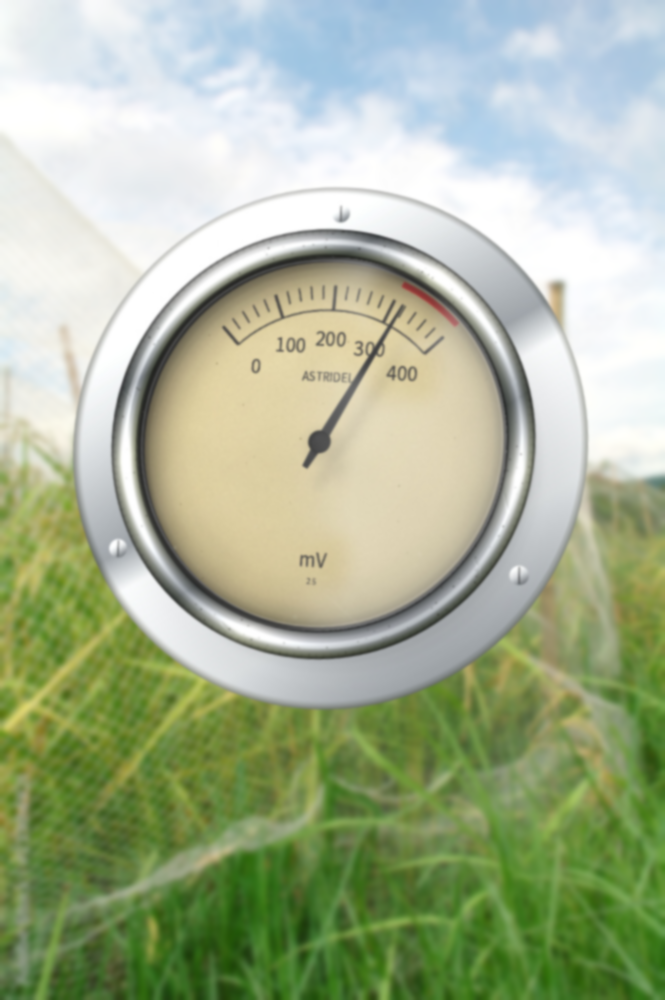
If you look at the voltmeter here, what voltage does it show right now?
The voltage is 320 mV
